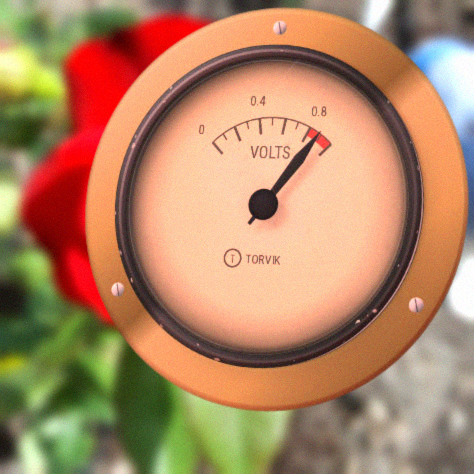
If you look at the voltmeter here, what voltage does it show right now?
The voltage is 0.9 V
